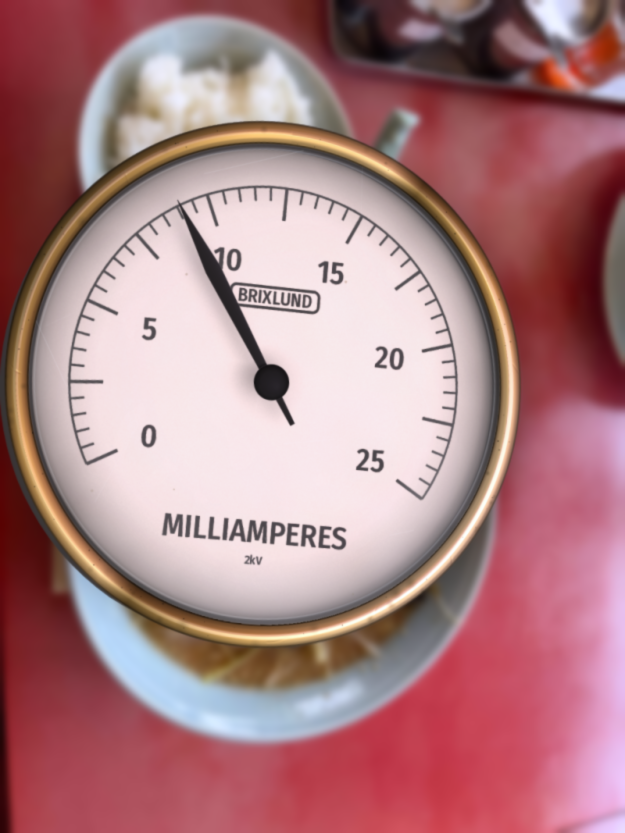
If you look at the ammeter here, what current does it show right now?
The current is 9 mA
